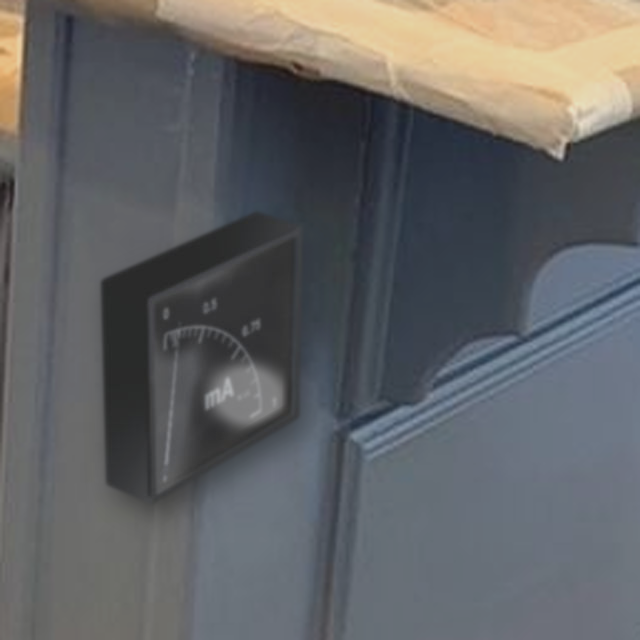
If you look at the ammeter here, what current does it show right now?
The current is 0.25 mA
